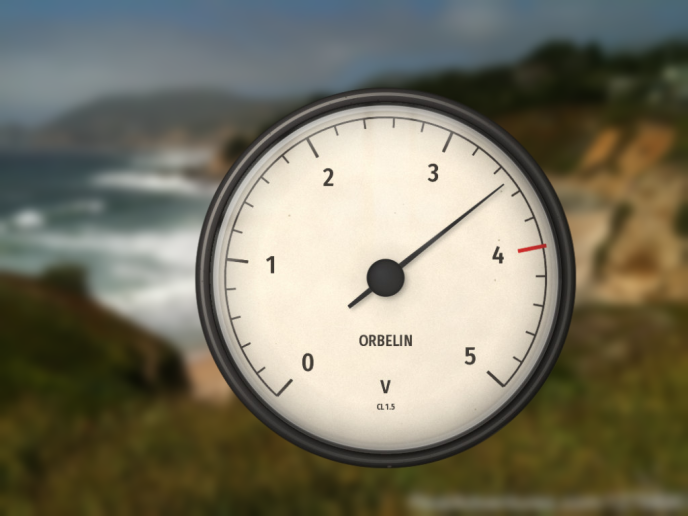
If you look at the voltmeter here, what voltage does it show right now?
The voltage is 3.5 V
